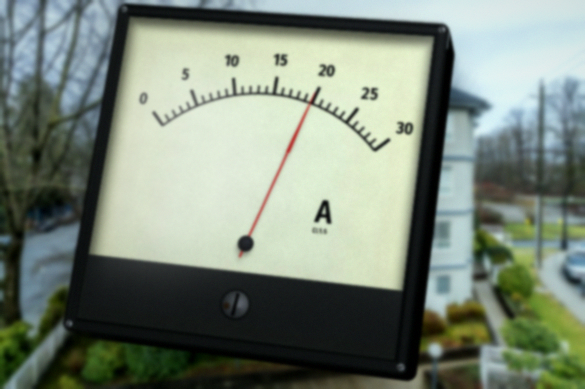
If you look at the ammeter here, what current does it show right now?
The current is 20 A
